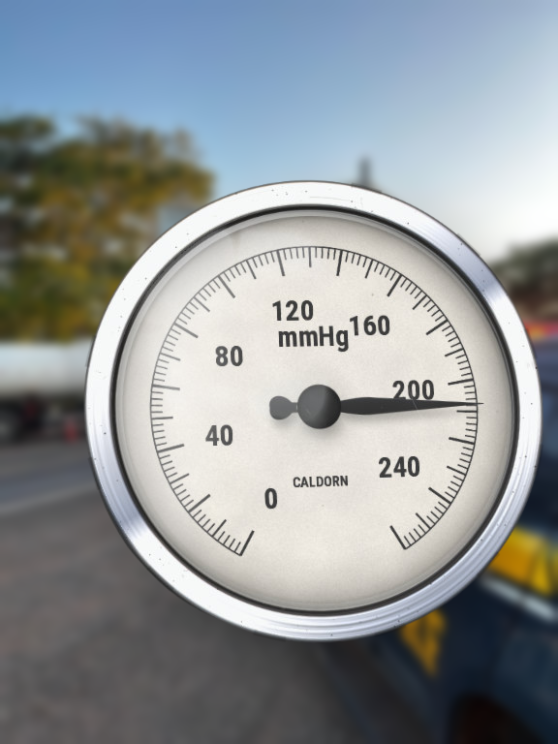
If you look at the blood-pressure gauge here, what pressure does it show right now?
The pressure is 208 mmHg
